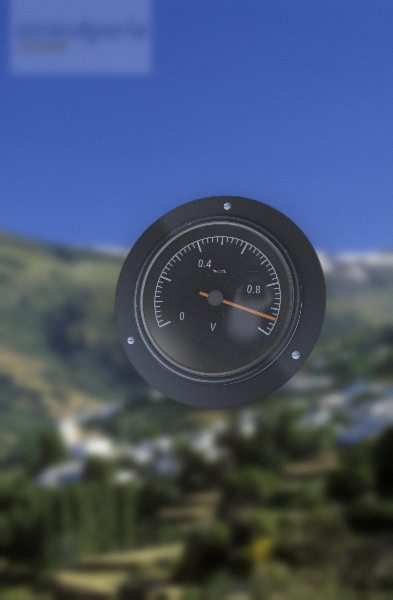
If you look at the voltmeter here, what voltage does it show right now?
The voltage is 0.94 V
